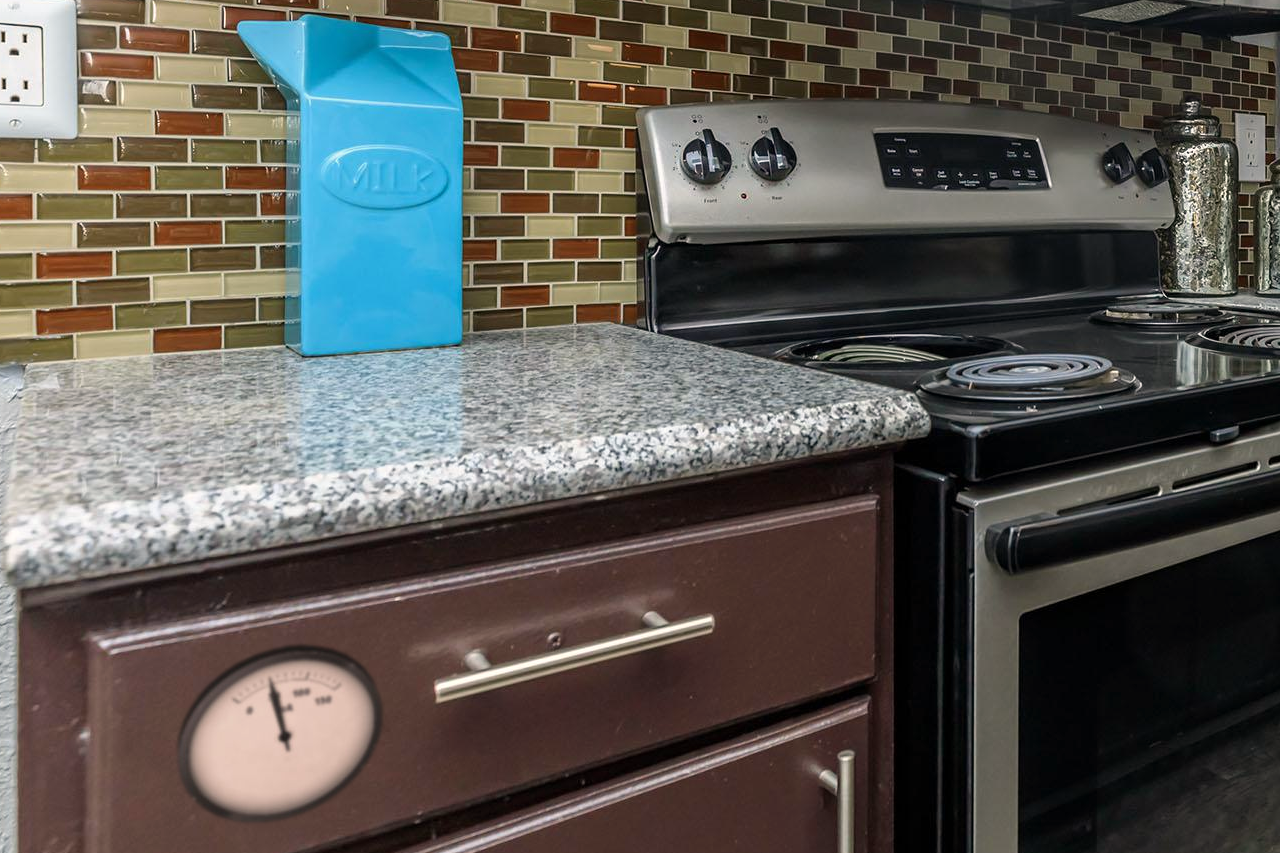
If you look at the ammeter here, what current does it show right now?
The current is 50 µA
